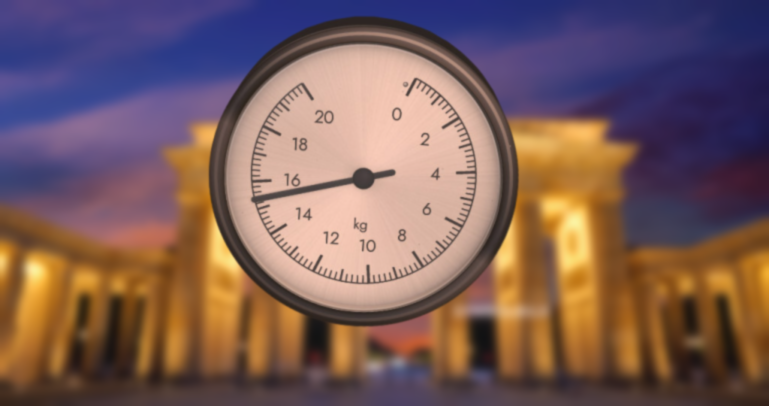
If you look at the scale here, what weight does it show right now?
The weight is 15.4 kg
